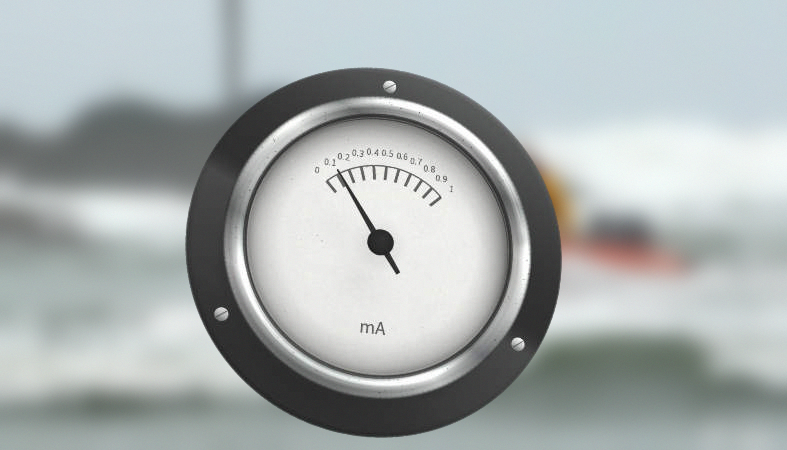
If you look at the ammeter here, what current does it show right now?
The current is 0.1 mA
